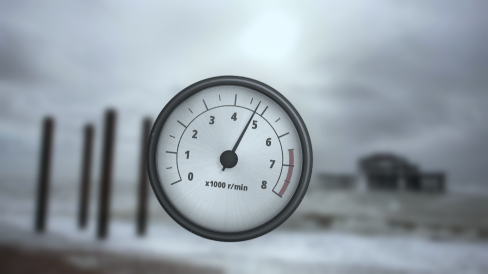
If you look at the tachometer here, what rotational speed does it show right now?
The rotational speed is 4750 rpm
